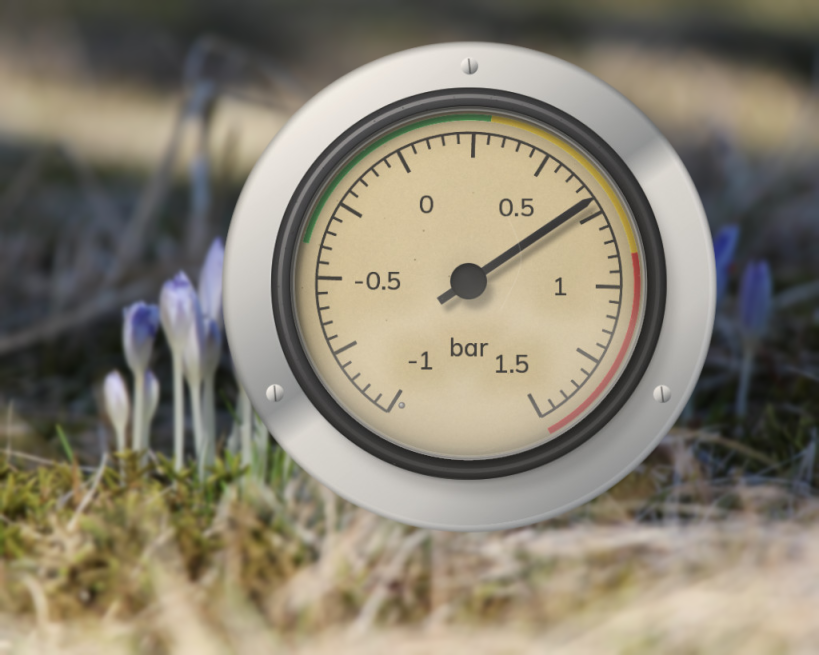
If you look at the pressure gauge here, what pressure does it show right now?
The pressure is 0.7 bar
